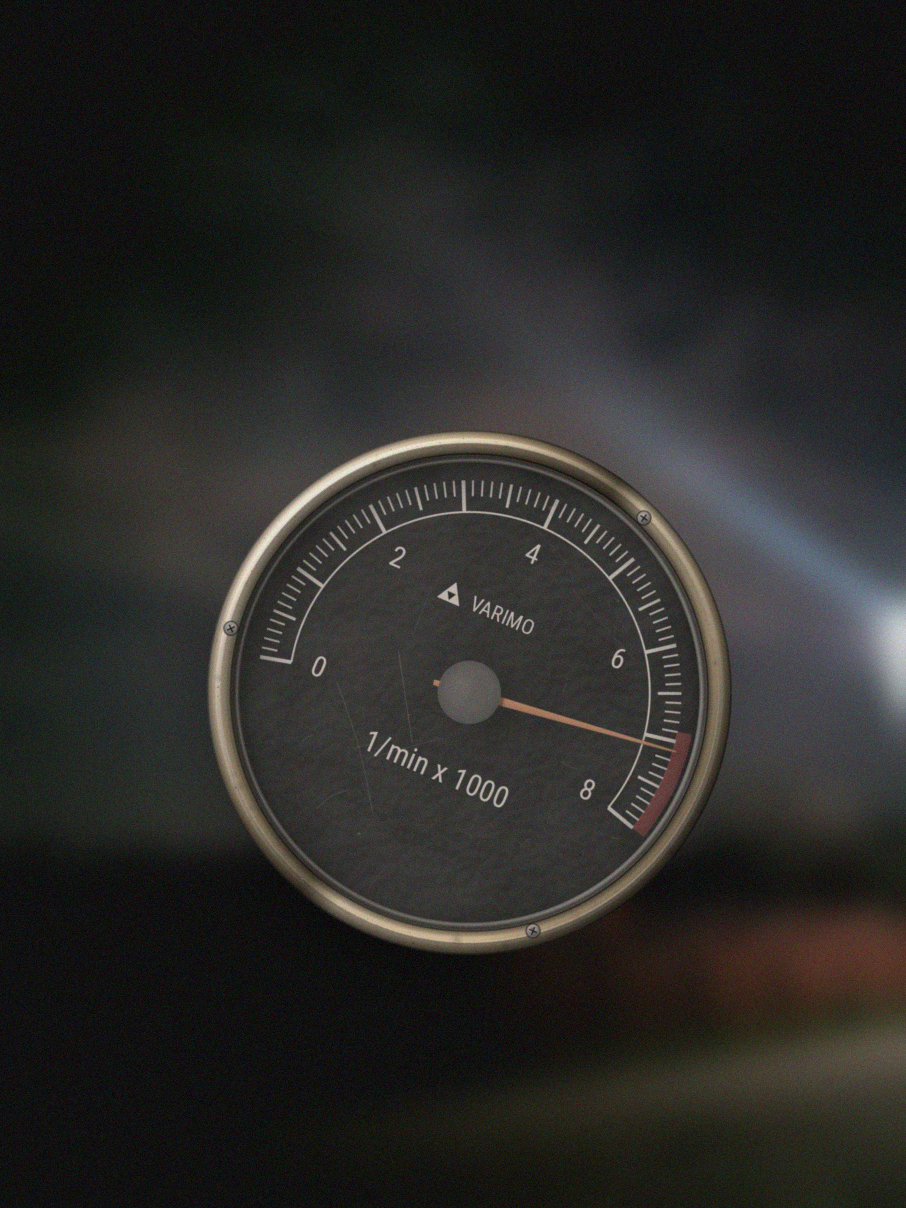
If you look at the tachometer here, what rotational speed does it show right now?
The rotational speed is 7100 rpm
